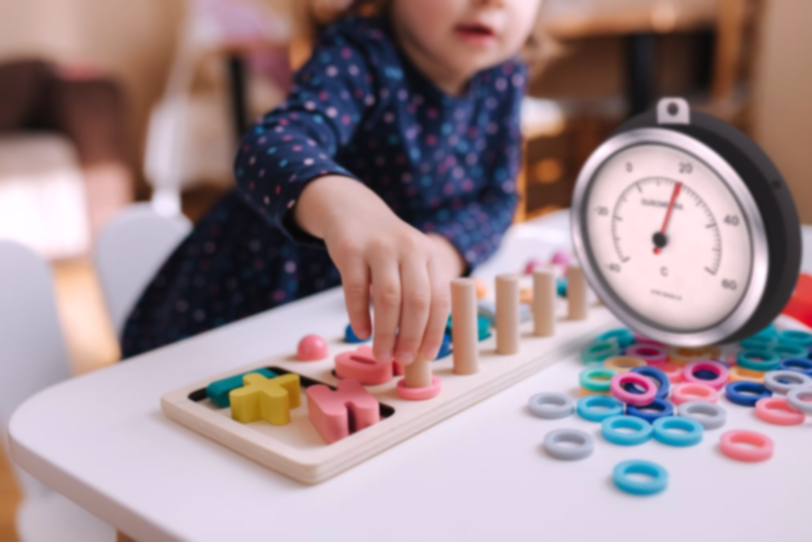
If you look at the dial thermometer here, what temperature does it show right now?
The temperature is 20 °C
